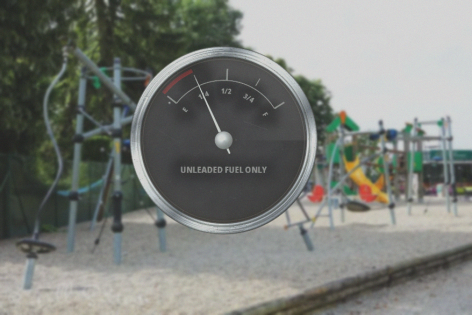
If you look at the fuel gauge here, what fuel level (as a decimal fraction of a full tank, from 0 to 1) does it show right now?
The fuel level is 0.25
